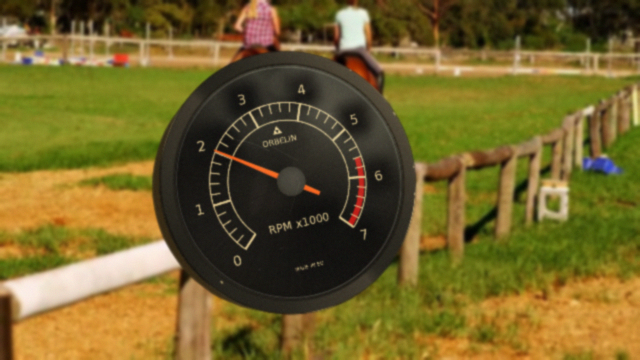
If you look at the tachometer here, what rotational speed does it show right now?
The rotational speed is 2000 rpm
